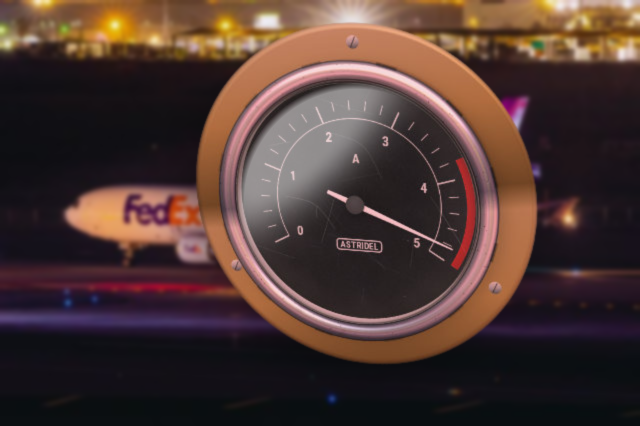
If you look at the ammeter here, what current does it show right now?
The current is 4.8 A
